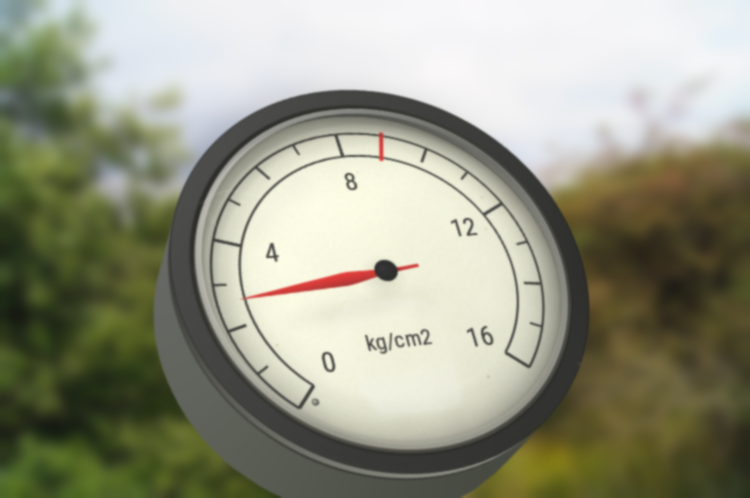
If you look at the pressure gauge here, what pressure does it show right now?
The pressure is 2.5 kg/cm²
